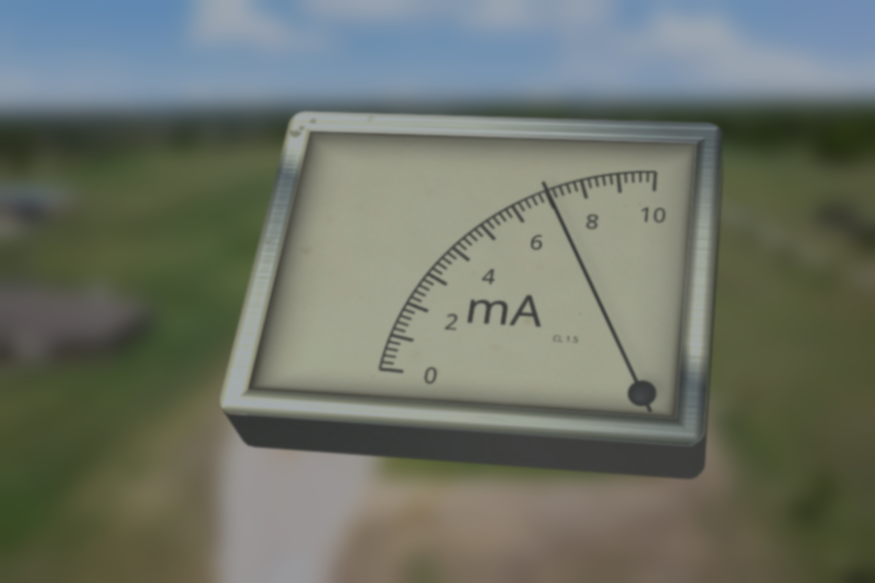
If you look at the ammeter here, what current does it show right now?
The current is 7 mA
